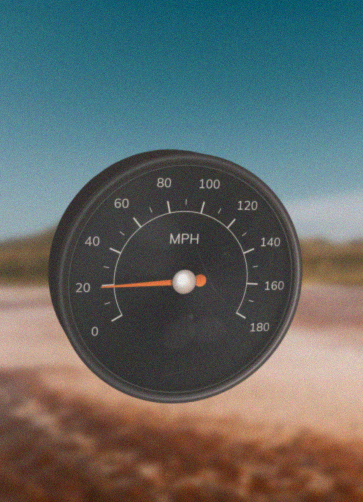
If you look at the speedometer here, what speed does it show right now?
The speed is 20 mph
